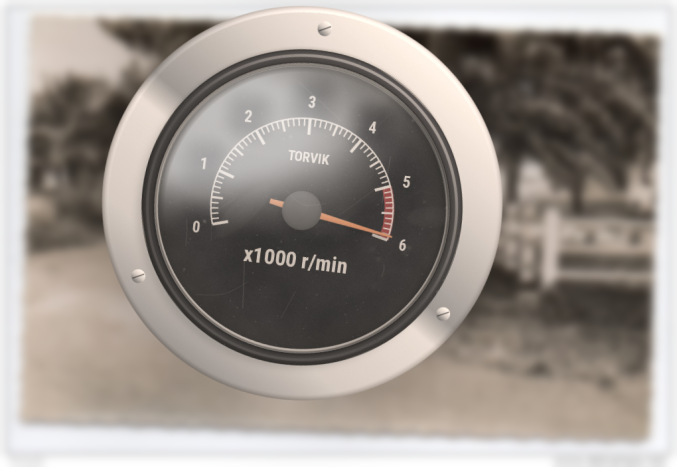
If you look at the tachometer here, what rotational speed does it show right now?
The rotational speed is 5900 rpm
